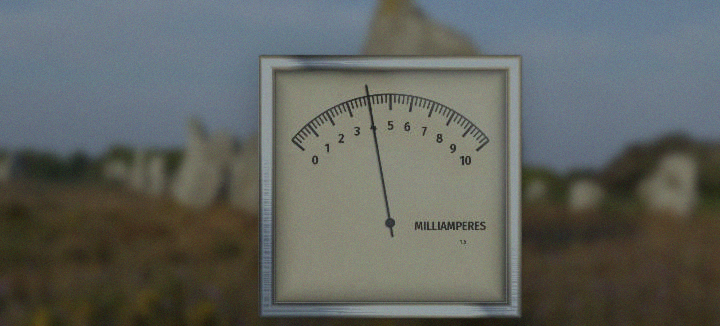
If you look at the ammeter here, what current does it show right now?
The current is 4 mA
